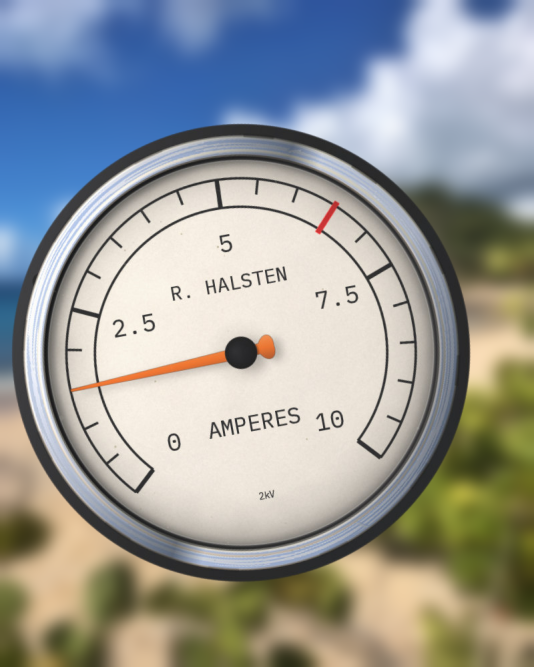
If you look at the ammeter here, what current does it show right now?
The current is 1.5 A
